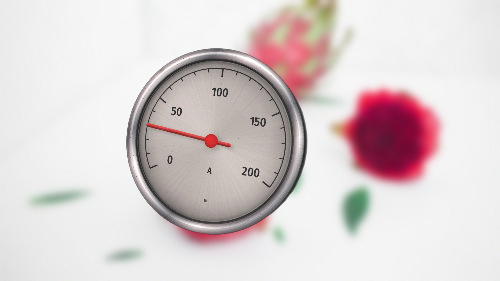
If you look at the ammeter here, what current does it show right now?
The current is 30 A
